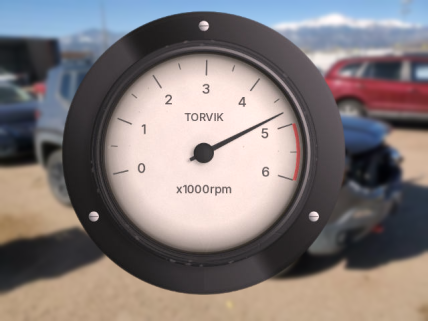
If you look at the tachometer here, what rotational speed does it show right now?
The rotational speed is 4750 rpm
